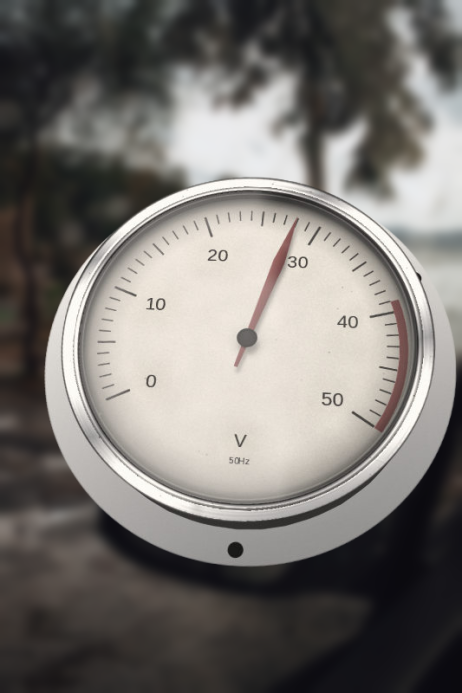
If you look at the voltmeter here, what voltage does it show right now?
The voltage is 28 V
